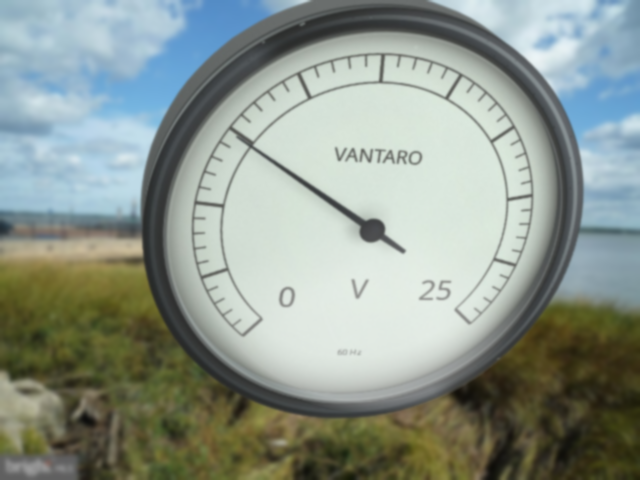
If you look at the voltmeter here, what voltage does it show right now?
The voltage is 7.5 V
